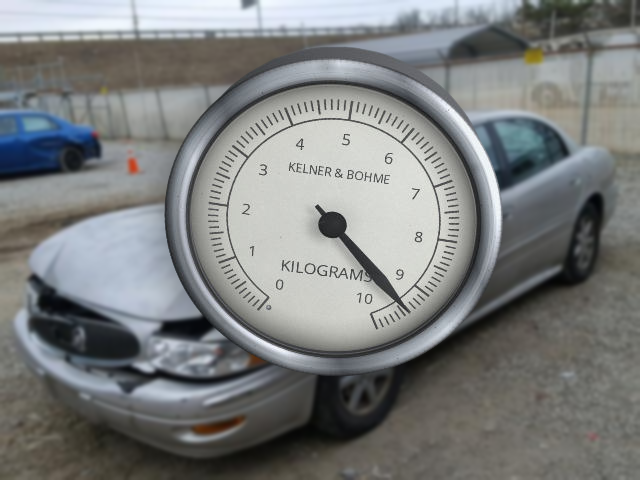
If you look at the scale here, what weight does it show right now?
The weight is 9.4 kg
